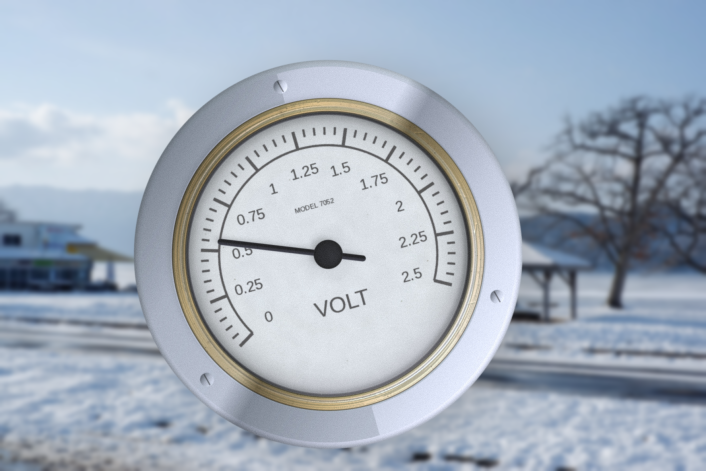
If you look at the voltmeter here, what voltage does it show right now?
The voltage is 0.55 V
